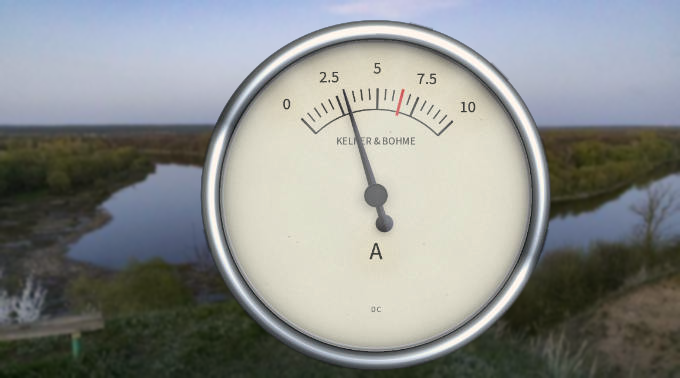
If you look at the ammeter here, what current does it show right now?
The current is 3 A
